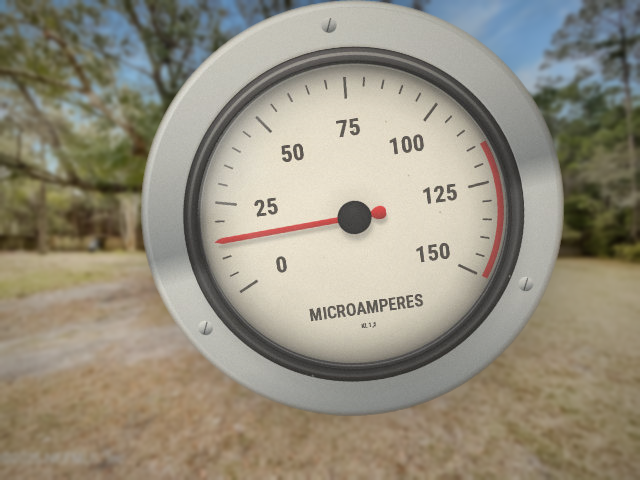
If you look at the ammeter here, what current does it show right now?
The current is 15 µA
